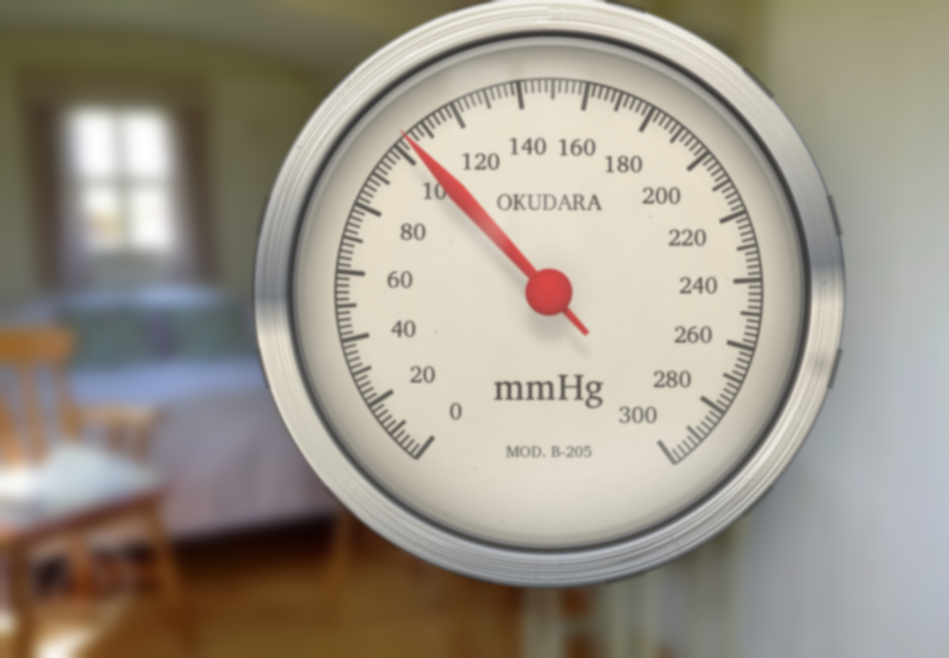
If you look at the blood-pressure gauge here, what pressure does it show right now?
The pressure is 104 mmHg
